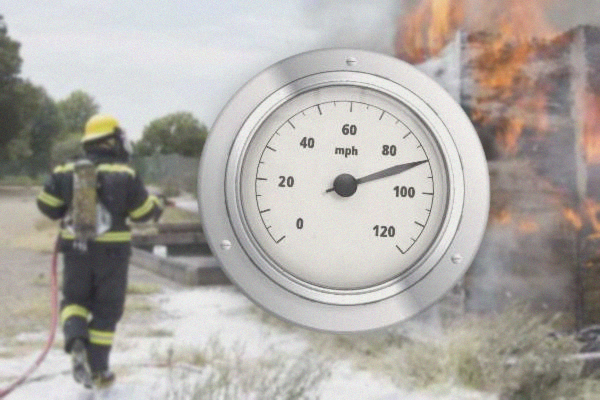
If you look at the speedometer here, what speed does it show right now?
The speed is 90 mph
